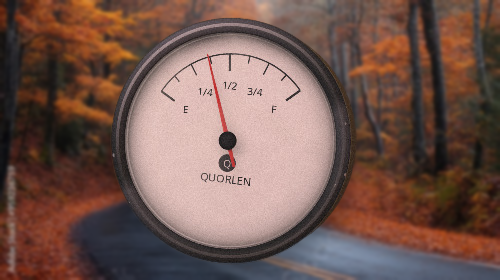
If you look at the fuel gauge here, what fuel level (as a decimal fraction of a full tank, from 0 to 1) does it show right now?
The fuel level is 0.375
